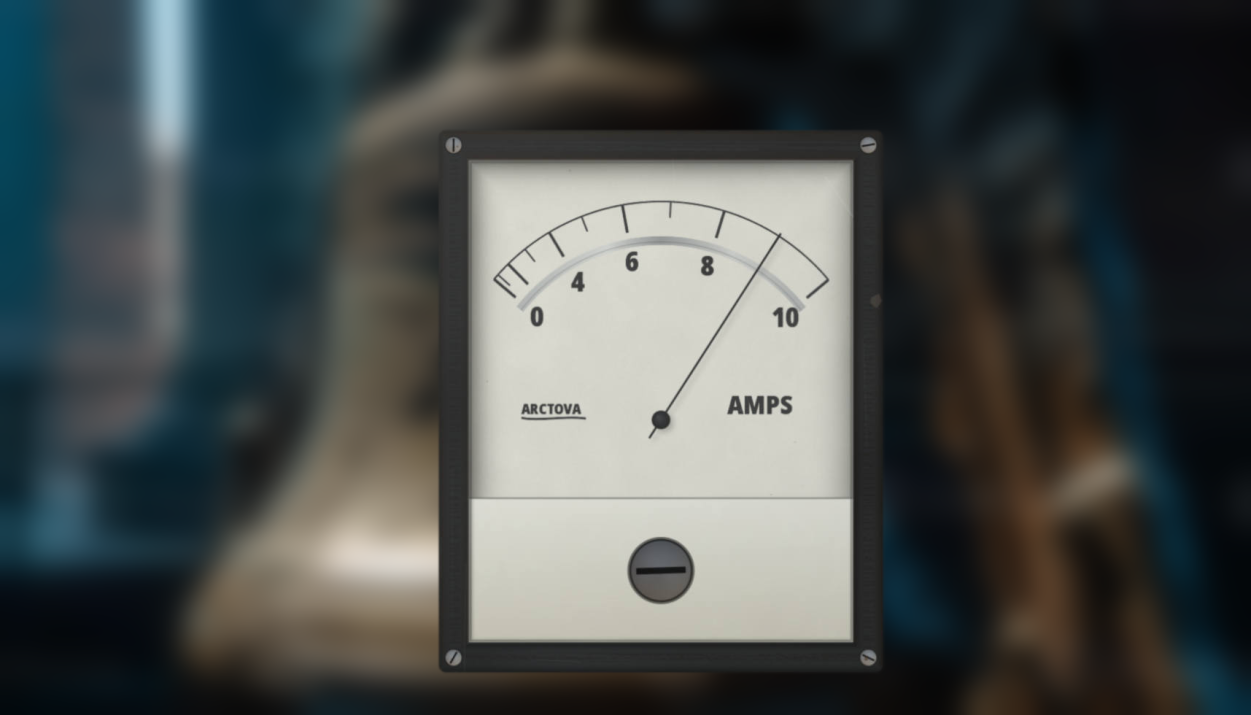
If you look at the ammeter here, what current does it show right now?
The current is 9 A
